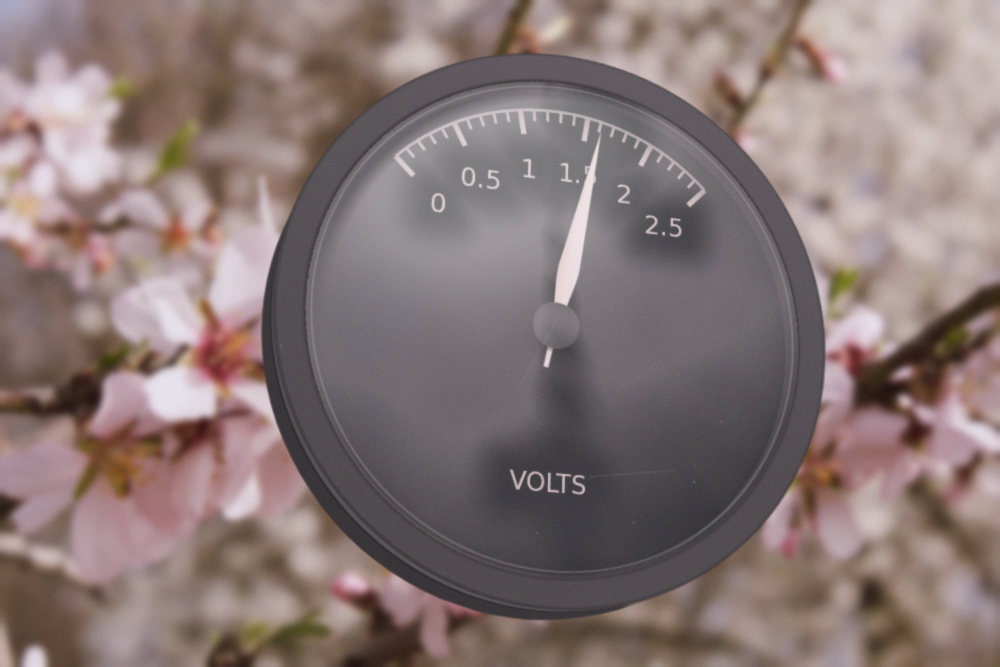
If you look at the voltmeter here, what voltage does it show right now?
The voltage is 1.6 V
